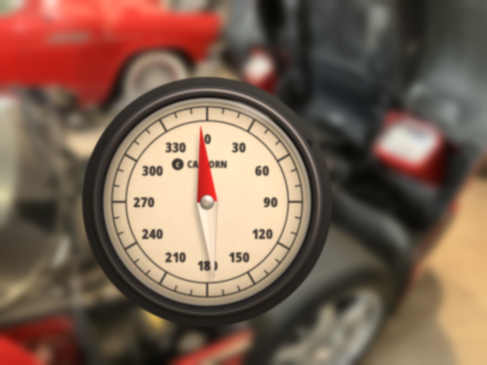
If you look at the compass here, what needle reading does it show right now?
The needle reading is 355 °
